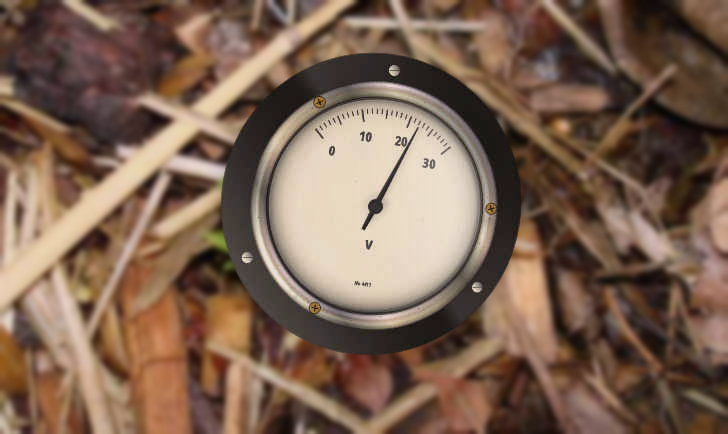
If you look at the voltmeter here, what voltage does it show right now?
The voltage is 22 V
